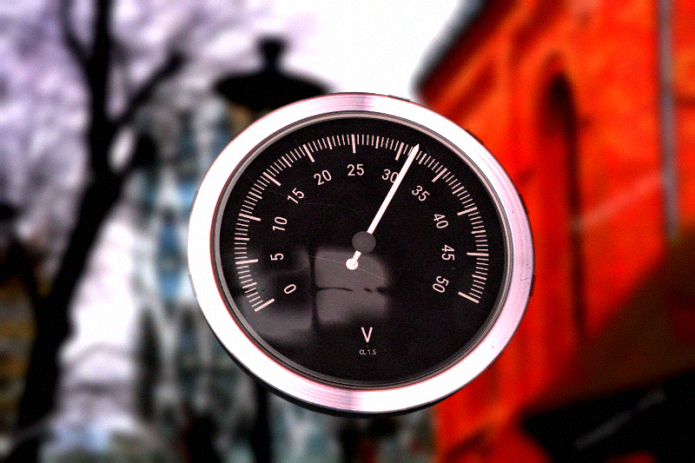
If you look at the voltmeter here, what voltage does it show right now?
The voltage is 31.5 V
